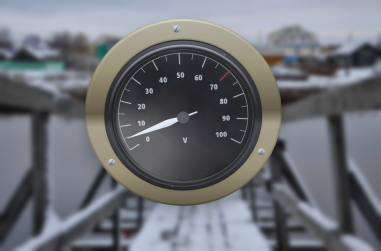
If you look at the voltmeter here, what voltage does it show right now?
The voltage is 5 V
